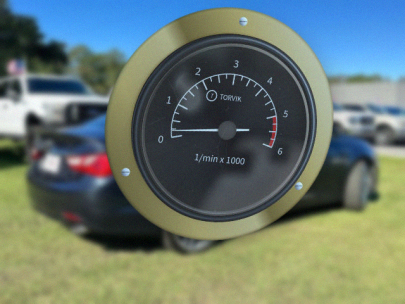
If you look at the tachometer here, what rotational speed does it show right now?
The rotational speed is 250 rpm
